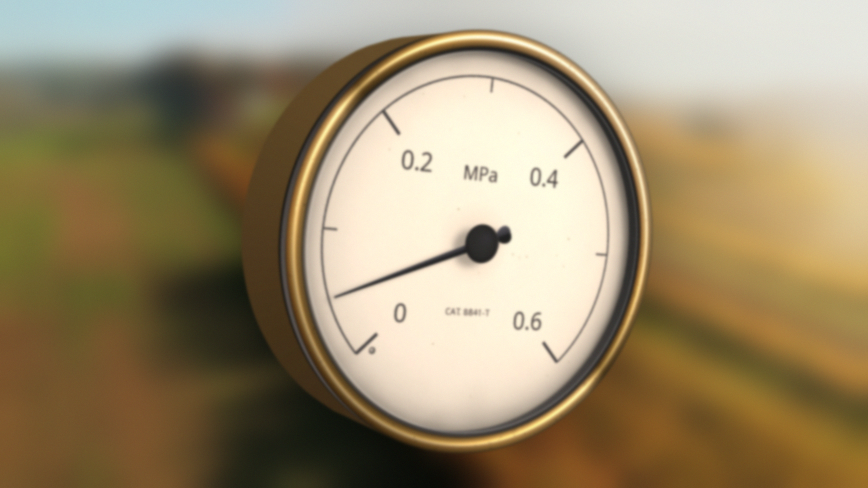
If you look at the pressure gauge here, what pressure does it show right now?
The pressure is 0.05 MPa
